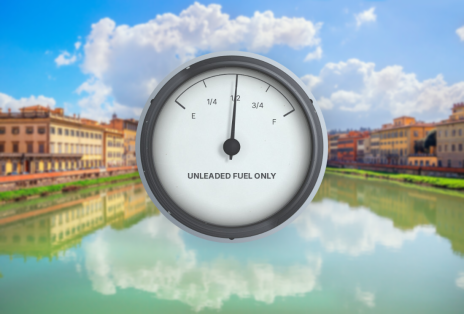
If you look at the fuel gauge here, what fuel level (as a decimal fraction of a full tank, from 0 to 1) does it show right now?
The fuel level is 0.5
